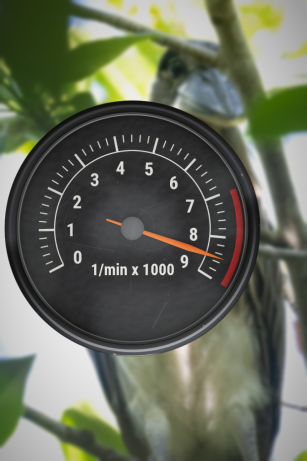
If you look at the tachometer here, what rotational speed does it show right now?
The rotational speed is 8500 rpm
